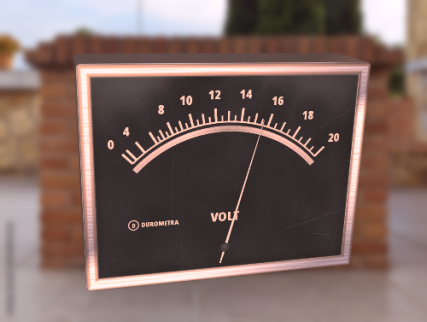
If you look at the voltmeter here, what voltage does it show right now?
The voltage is 15.5 V
